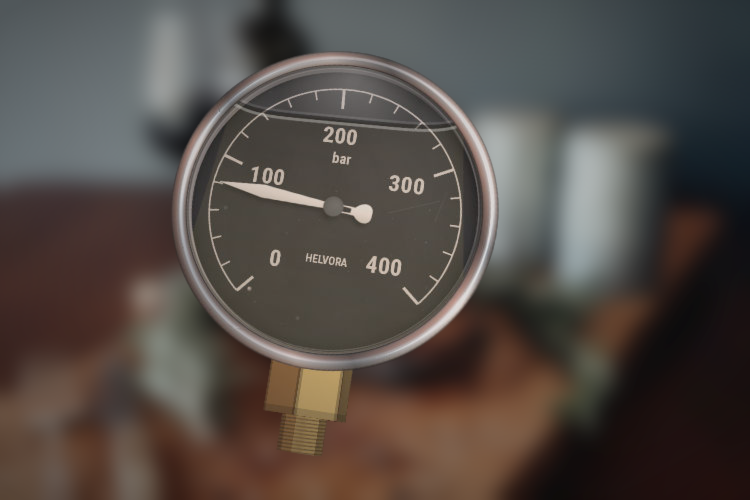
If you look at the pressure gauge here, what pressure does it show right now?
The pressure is 80 bar
